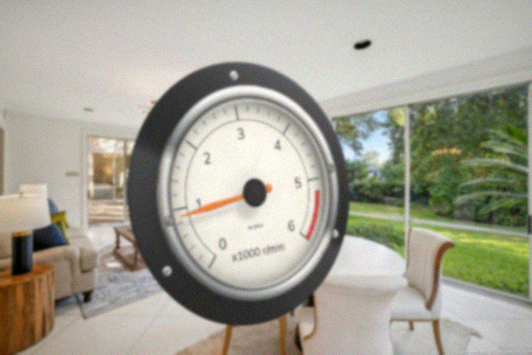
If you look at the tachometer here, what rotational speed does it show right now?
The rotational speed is 900 rpm
